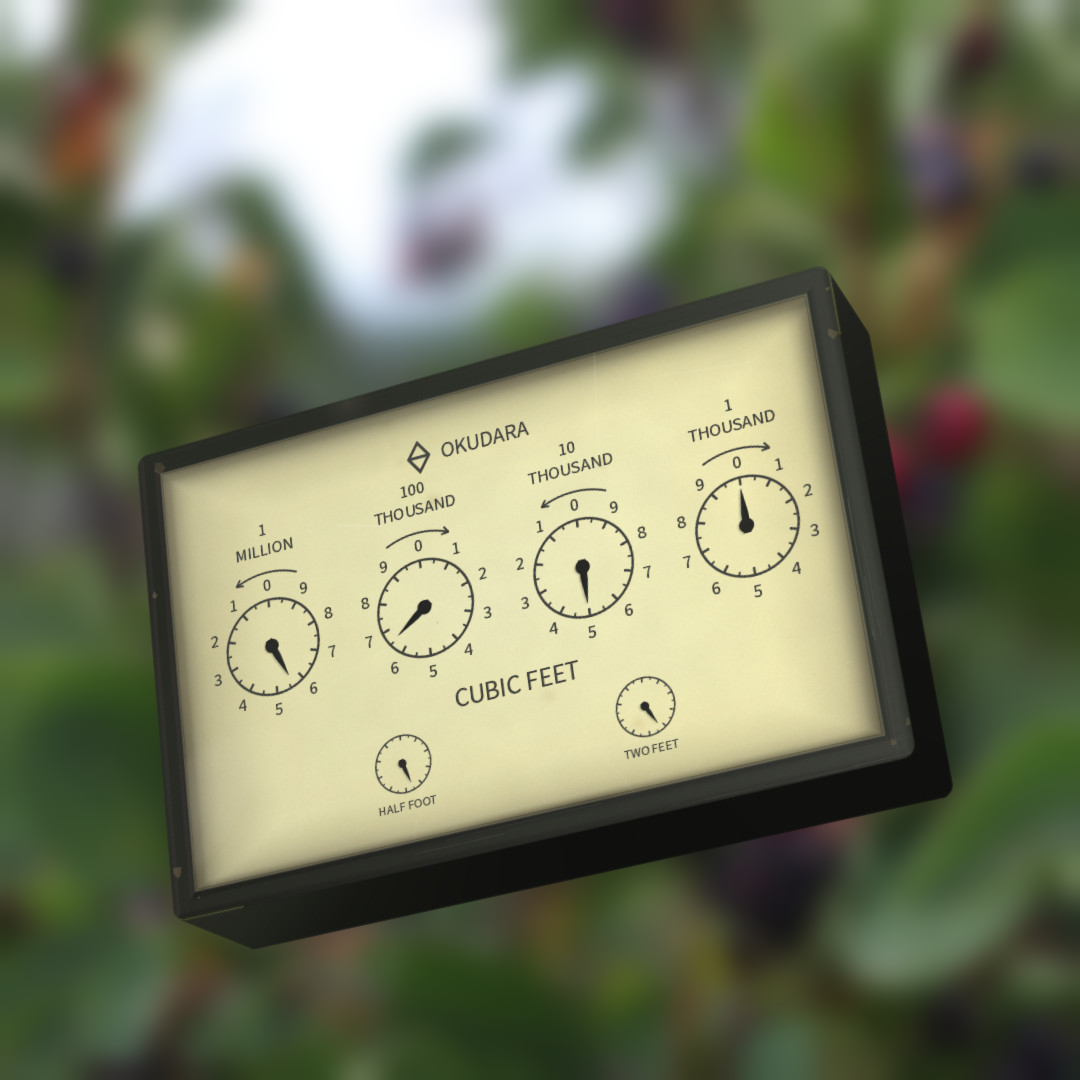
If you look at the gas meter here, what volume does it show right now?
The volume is 565000 ft³
